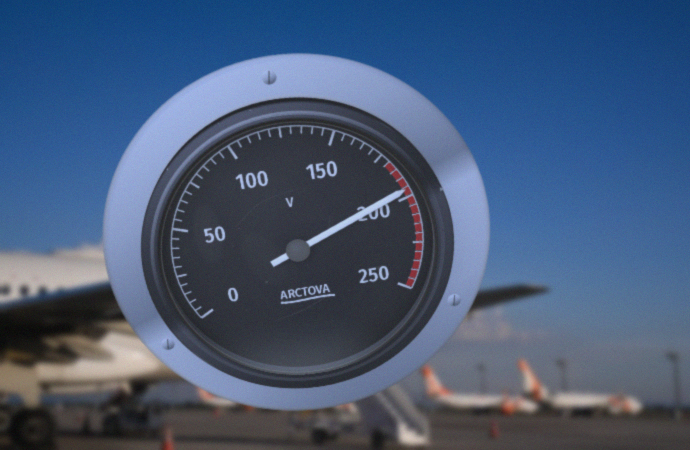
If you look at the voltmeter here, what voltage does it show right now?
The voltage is 195 V
